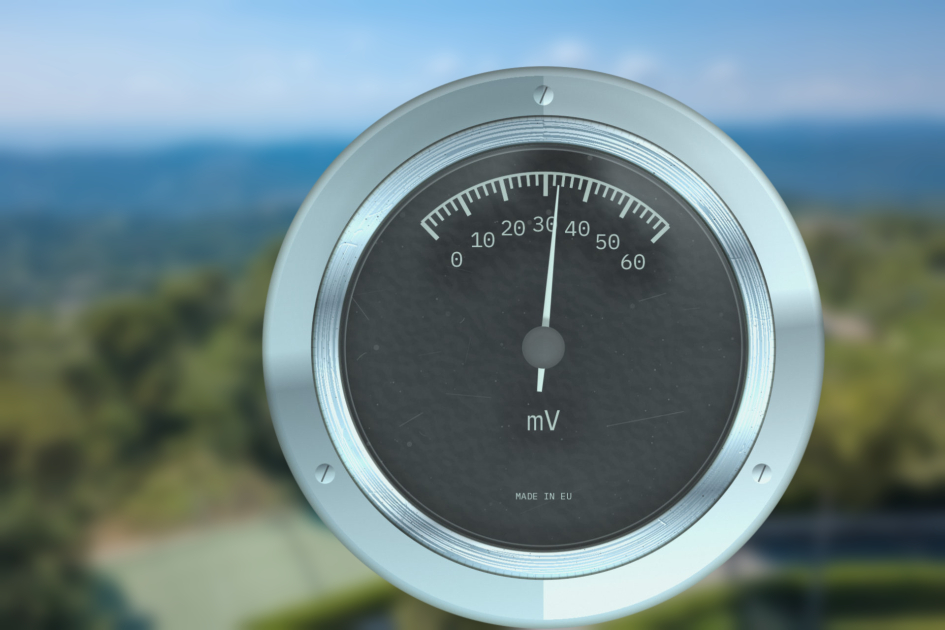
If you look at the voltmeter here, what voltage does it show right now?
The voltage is 33 mV
